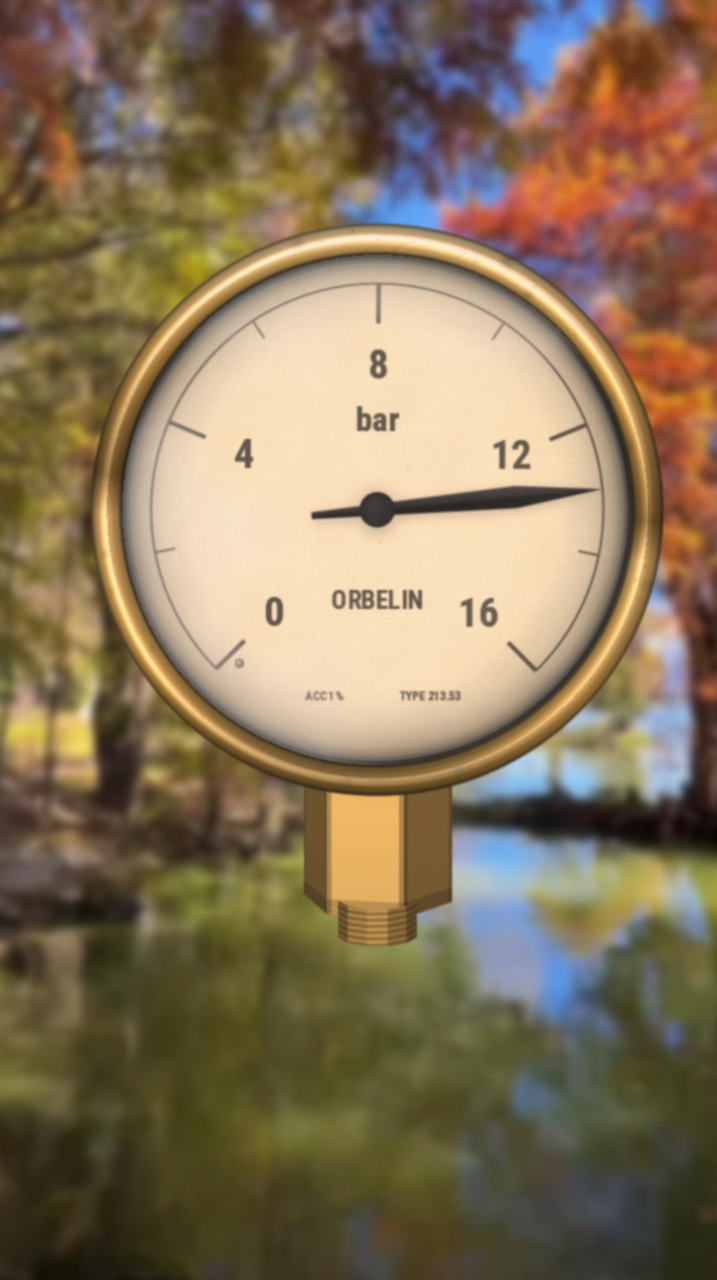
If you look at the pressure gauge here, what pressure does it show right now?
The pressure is 13 bar
